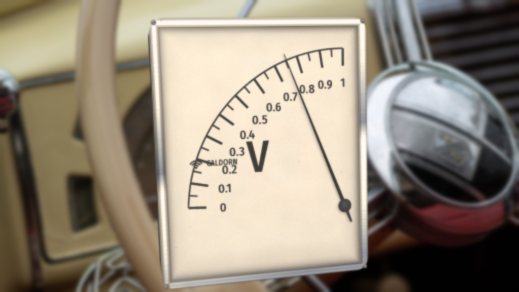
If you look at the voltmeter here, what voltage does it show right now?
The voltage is 0.75 V
